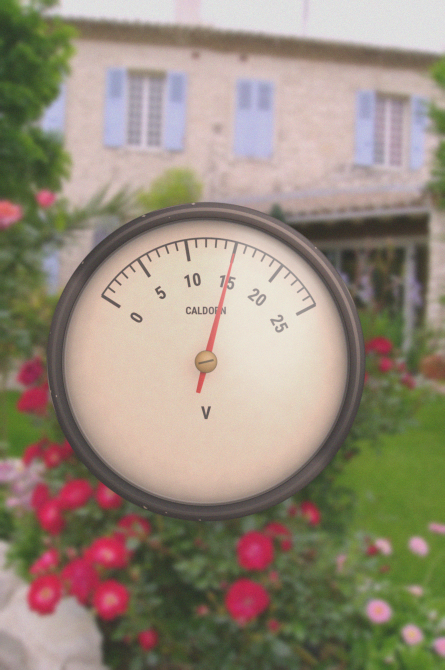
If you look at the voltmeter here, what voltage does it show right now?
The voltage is 15 V
